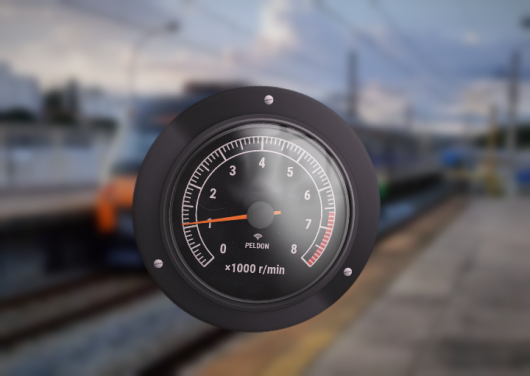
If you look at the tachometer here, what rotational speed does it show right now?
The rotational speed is 1100 rpm
